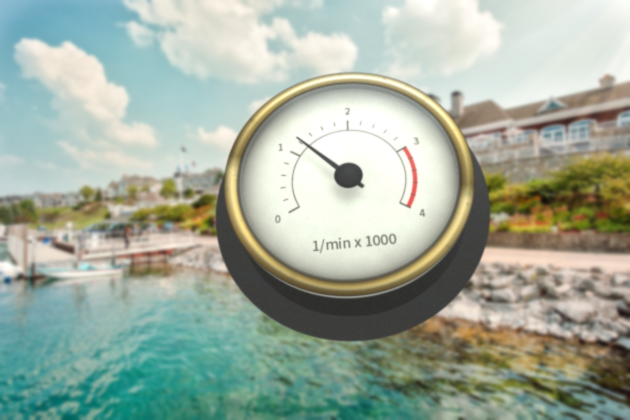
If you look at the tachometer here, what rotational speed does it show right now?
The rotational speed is 1200 rpm
